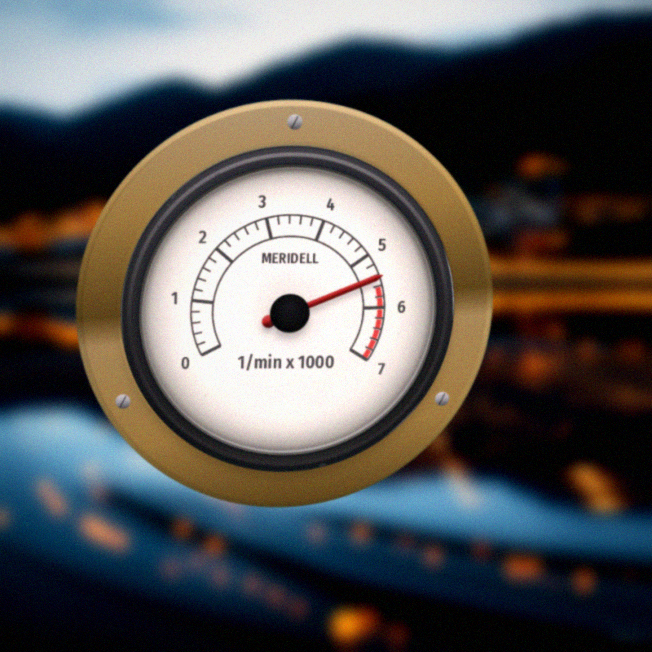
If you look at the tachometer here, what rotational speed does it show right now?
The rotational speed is 5400 rpm
